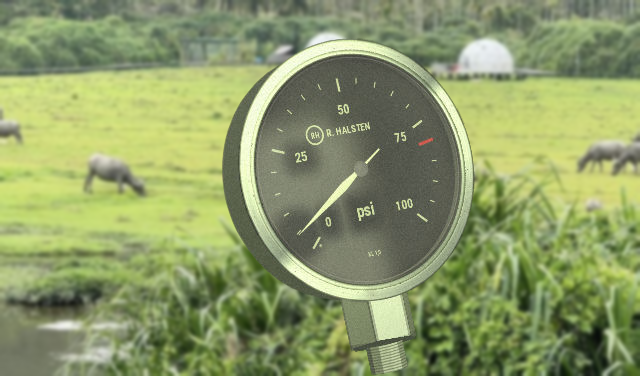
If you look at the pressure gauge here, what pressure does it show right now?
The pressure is 5 psi
